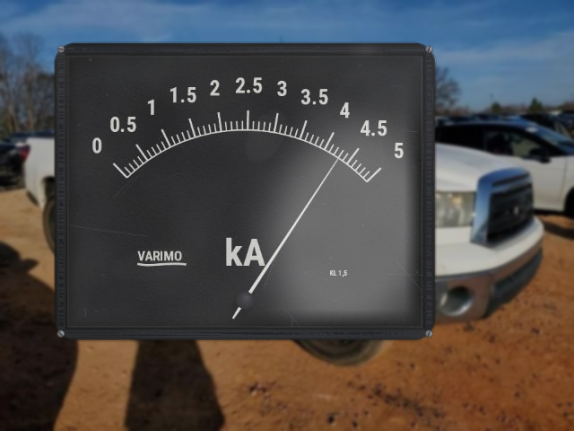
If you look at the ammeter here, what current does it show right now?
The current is 4.3 kA
